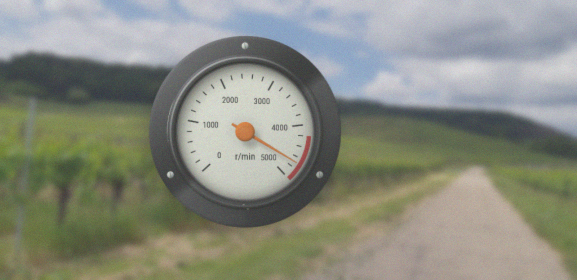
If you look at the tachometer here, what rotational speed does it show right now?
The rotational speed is 4700 rpm
